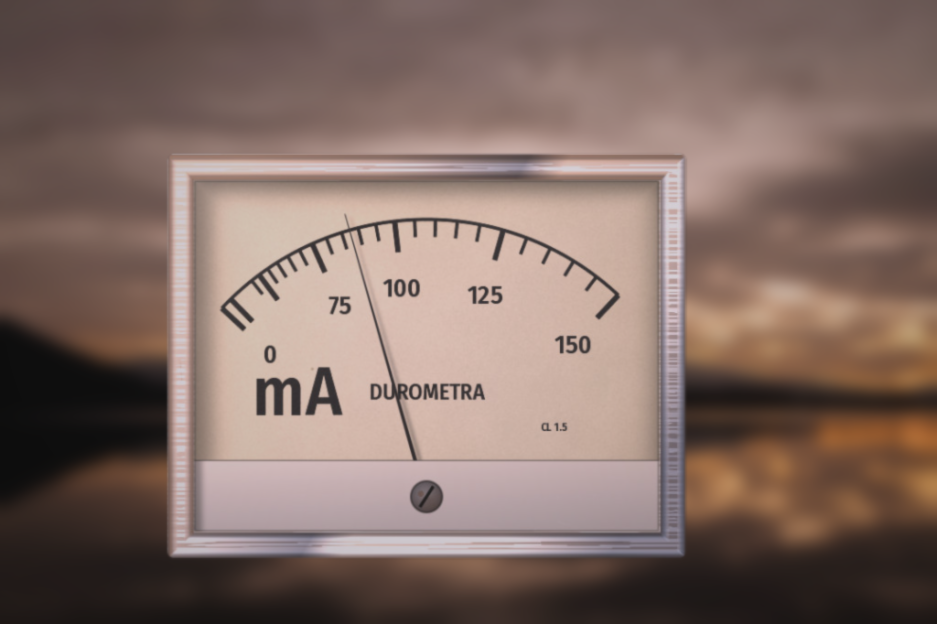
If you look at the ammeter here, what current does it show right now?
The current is 87.5 mA
